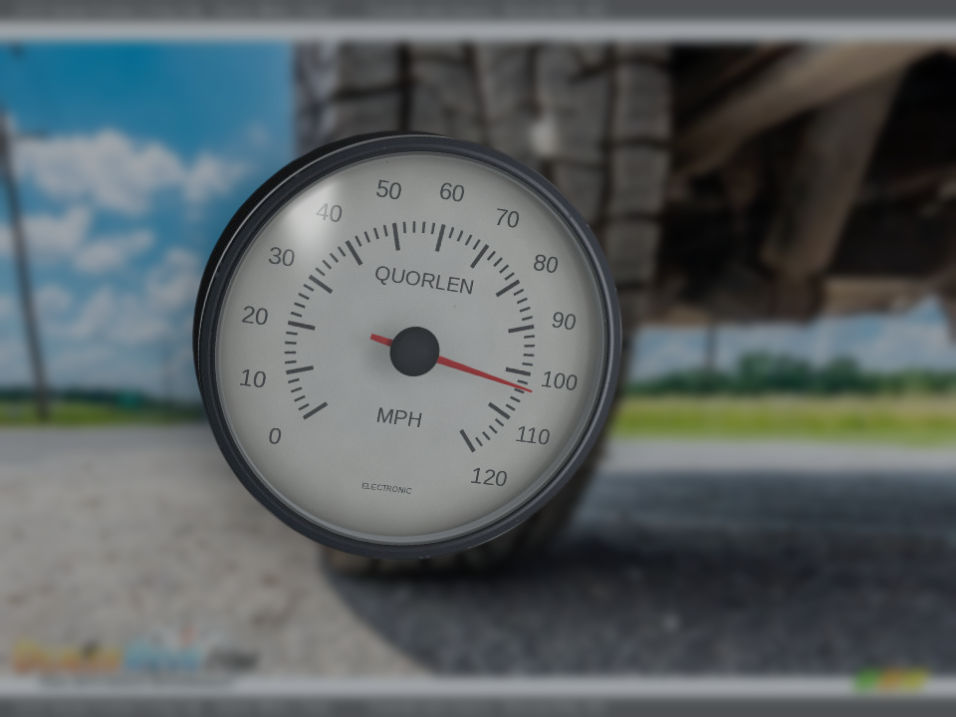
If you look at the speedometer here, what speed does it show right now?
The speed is 103 mph
